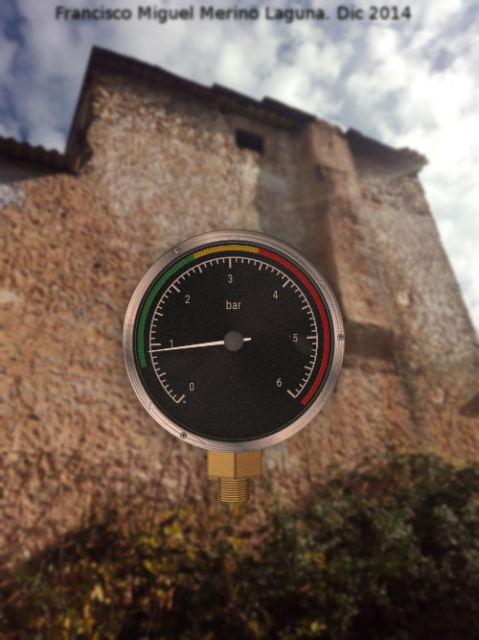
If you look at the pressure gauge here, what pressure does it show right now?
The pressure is 0.9 bar
